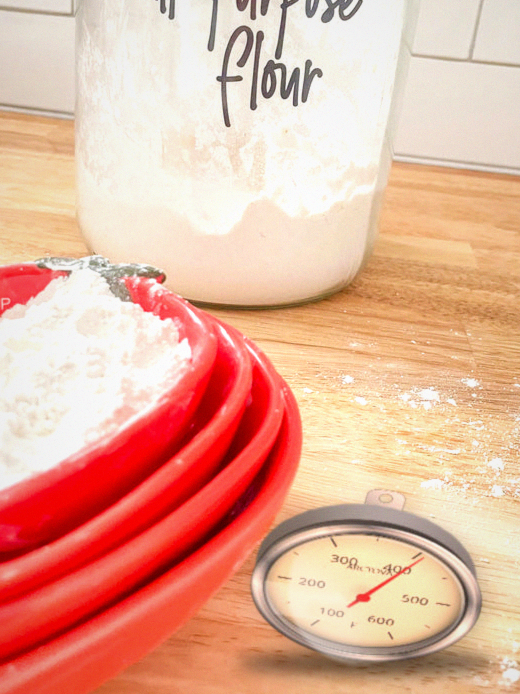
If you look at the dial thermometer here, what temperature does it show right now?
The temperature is 400 °F
